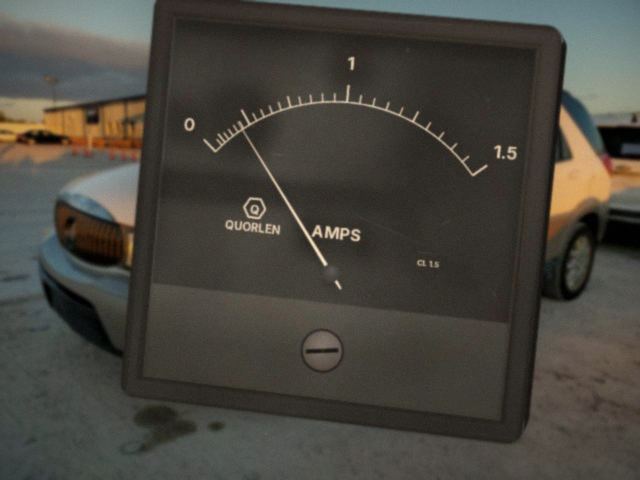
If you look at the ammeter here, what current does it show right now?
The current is 0.45 A
